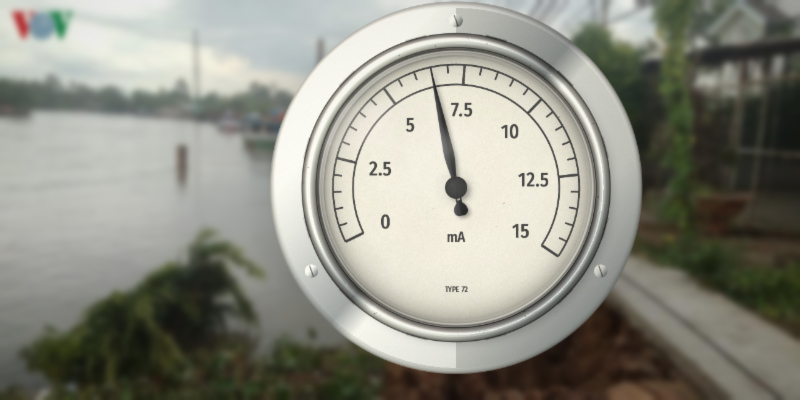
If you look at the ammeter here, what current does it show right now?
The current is 6.5 mA
